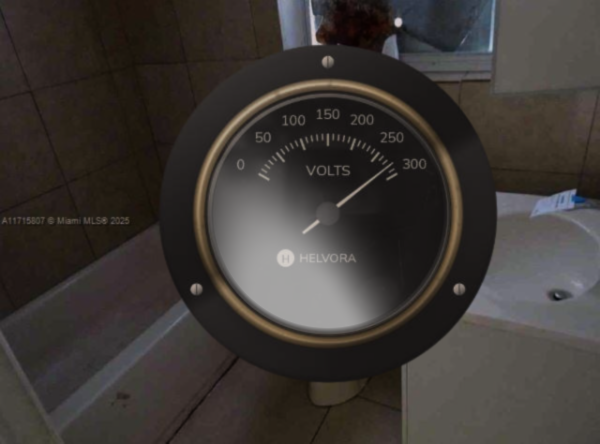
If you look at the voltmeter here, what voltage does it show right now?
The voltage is 280 V
